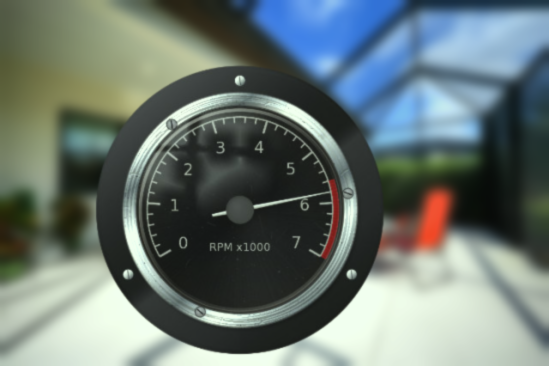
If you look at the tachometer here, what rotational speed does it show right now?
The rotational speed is 5800 rpm
